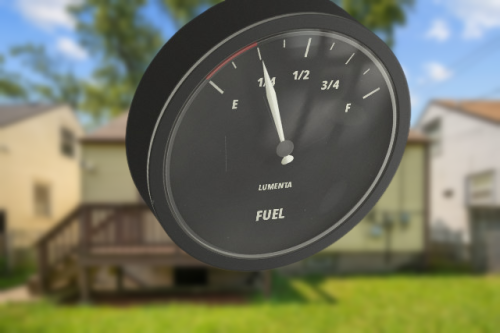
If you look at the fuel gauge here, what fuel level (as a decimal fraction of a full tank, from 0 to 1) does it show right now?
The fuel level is 0.25
